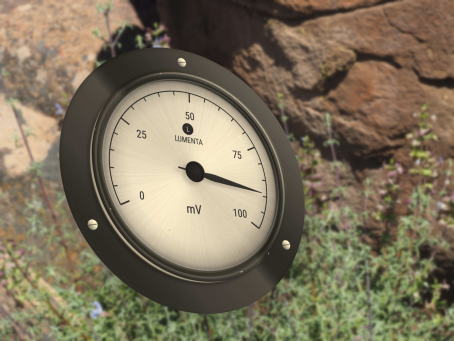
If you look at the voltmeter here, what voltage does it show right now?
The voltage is 90 mV
